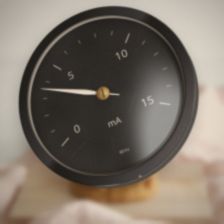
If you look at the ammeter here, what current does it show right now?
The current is 3.5 mA
